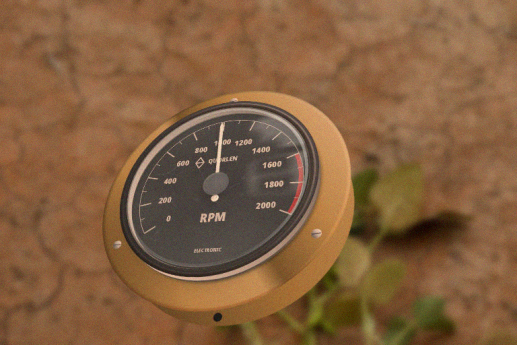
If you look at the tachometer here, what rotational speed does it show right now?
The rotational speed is 1000 rpm
